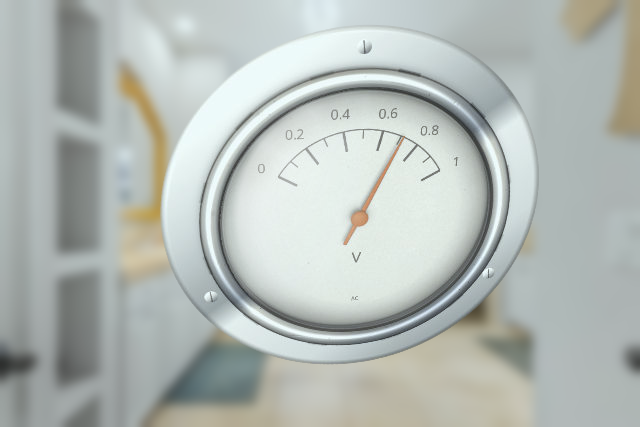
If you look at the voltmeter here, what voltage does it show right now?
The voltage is 0.7 V
